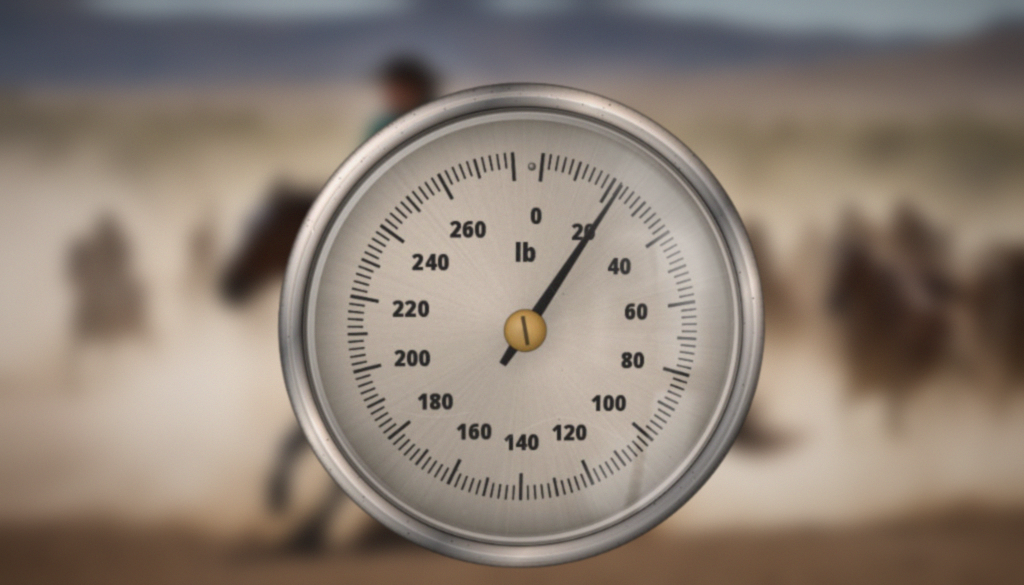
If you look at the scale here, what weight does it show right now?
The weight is 22 lb
